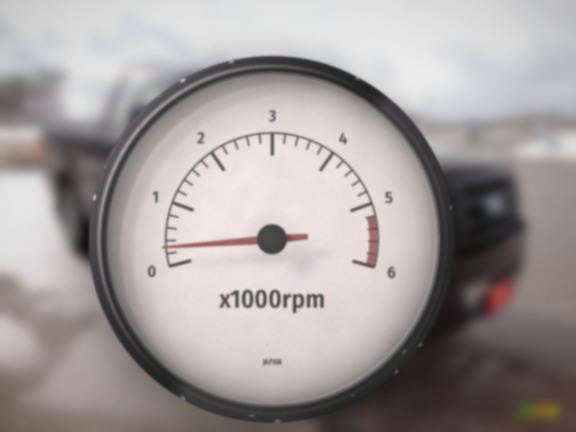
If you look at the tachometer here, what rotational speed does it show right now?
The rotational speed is 300 rpm
